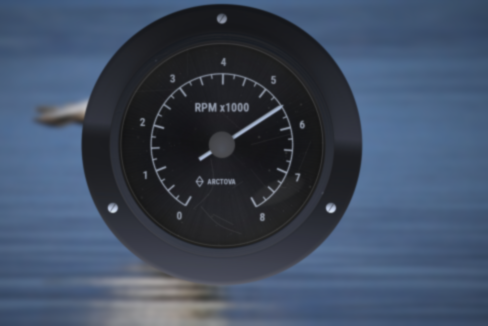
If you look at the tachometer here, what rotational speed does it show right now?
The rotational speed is 5500 rpm
